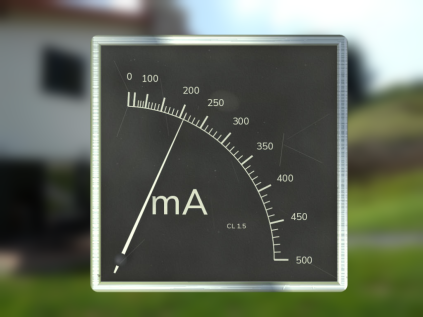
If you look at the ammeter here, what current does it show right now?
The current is 210 mA
